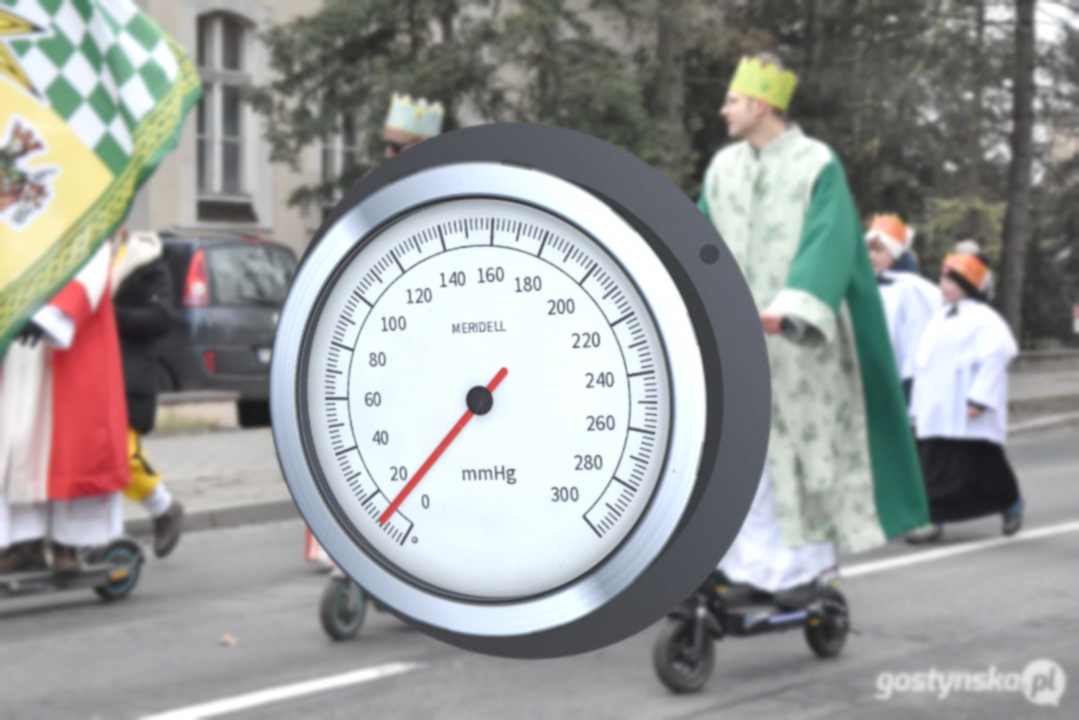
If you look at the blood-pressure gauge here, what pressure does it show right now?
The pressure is 10 mmHg
